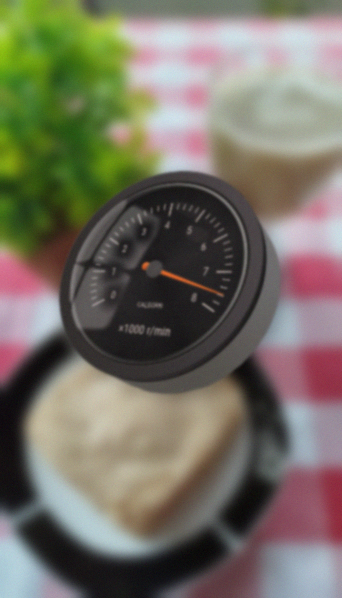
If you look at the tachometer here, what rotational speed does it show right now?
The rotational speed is 7600 rpm
